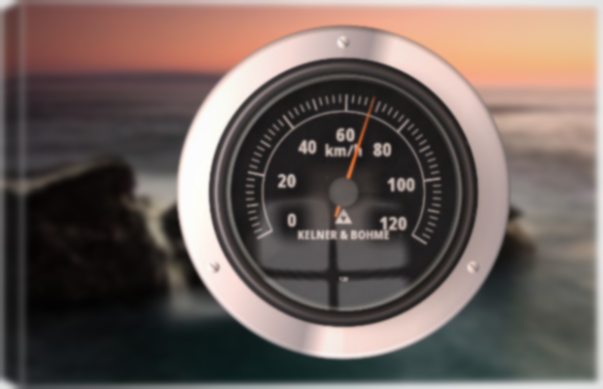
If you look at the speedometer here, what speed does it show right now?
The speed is 68 km/h
